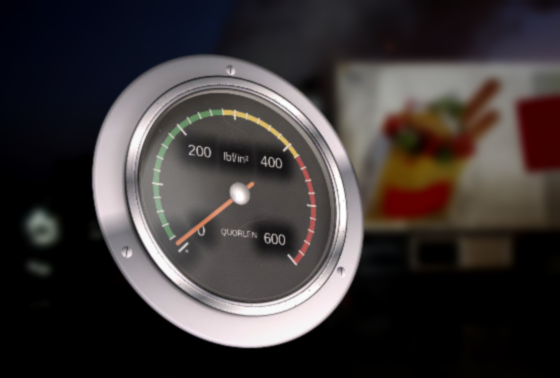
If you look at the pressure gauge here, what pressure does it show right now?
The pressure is 10 psi
